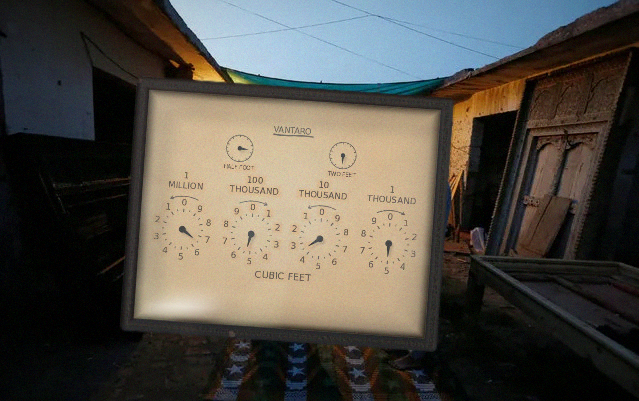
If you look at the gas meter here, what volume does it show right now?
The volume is 653500 ft³
